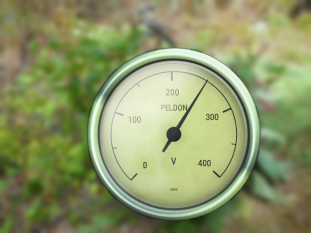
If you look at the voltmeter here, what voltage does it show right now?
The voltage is 250 V
